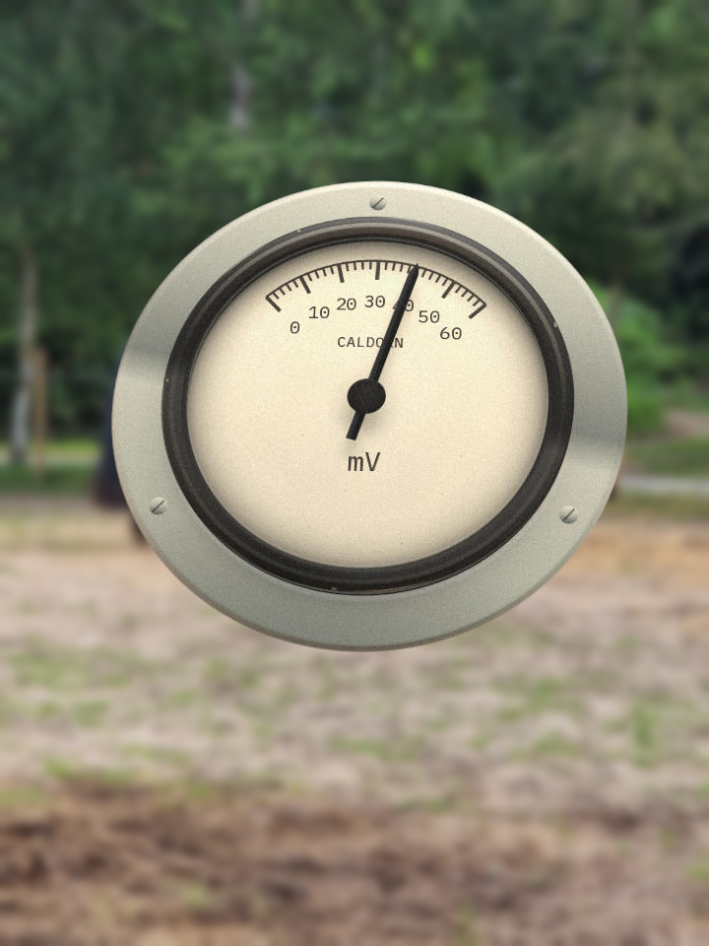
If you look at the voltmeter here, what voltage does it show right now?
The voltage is 40 mV
